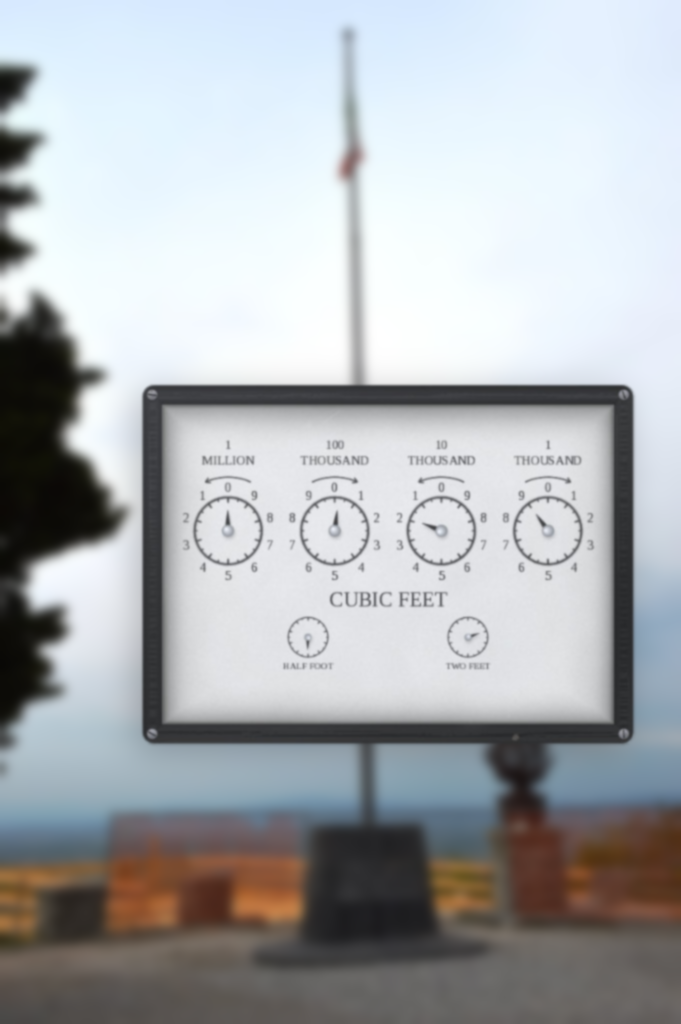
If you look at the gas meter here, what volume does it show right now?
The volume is 1900 ft³
